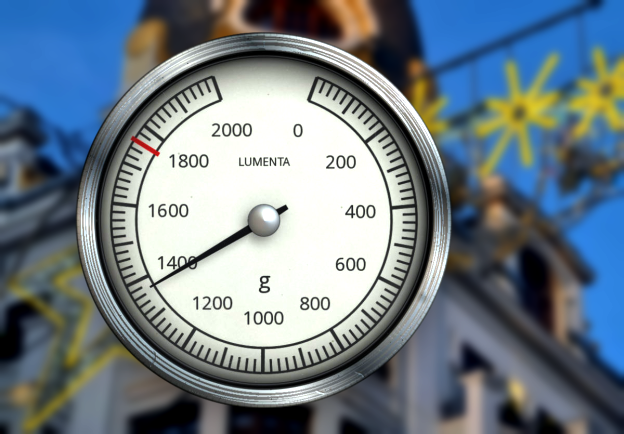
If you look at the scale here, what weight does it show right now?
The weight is 1370 g
